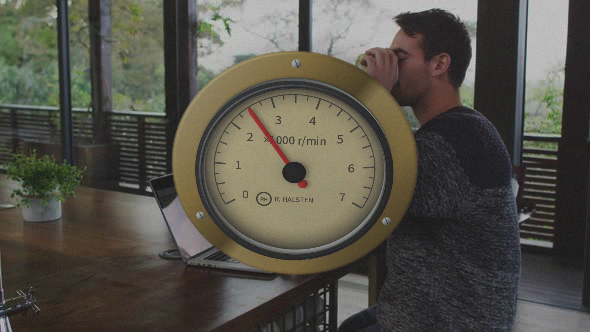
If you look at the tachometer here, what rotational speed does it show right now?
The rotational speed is 2500 rpm
